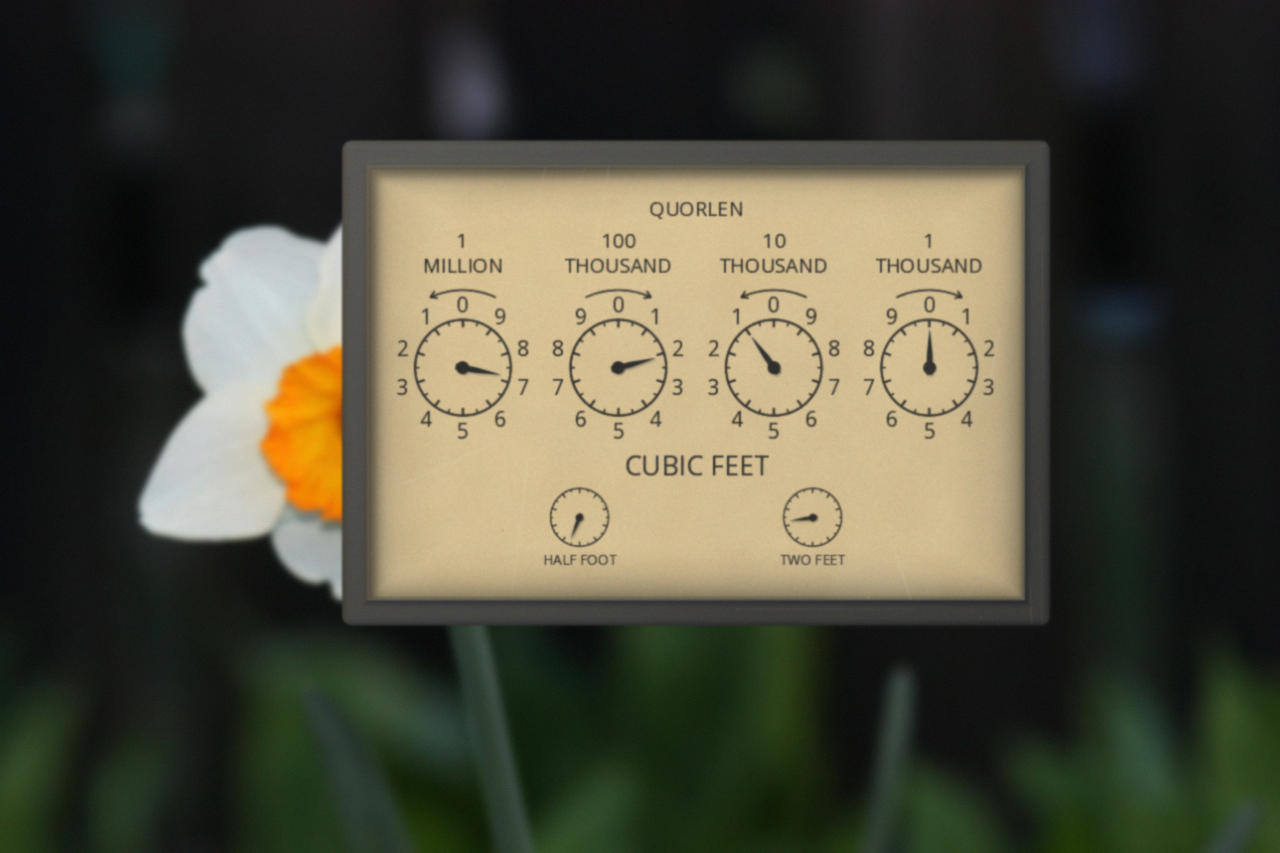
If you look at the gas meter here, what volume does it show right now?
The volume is 721000 ft³
